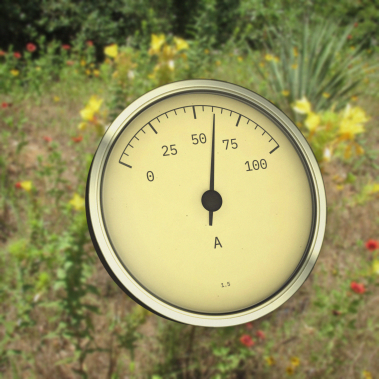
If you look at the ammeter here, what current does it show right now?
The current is 60 A
